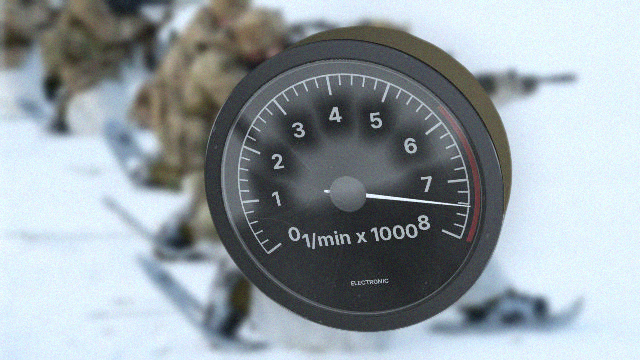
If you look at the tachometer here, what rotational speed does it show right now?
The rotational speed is 7400 rpm
